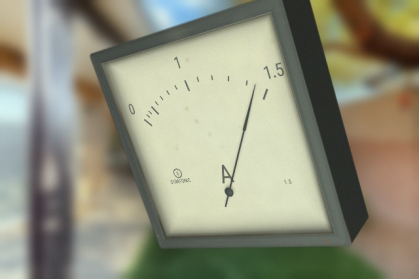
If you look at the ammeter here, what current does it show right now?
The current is 1.45 A
